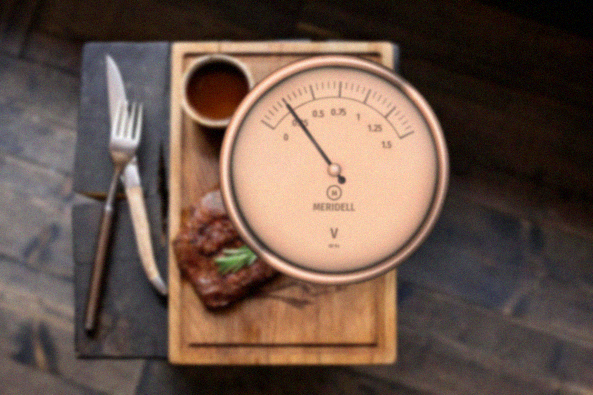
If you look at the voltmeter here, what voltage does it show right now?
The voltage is 0.25 V
